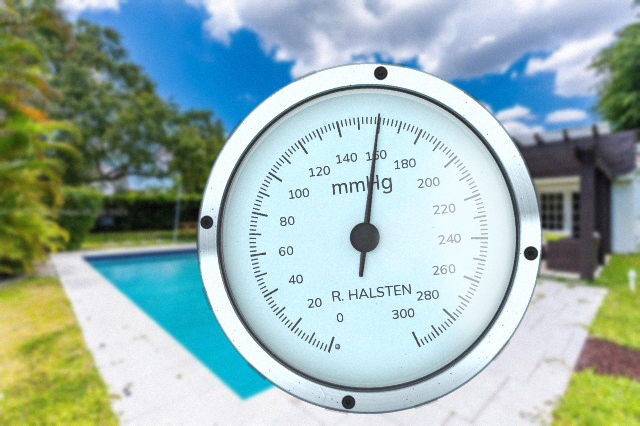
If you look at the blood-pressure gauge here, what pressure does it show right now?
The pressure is 160 mmHg
